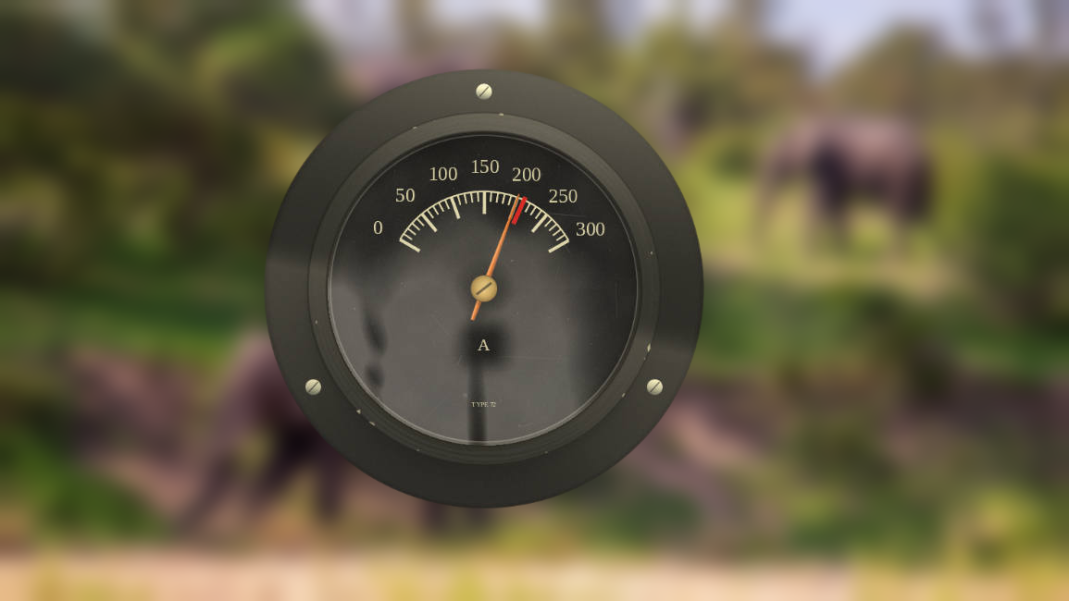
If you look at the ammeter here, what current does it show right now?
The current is 200 A
